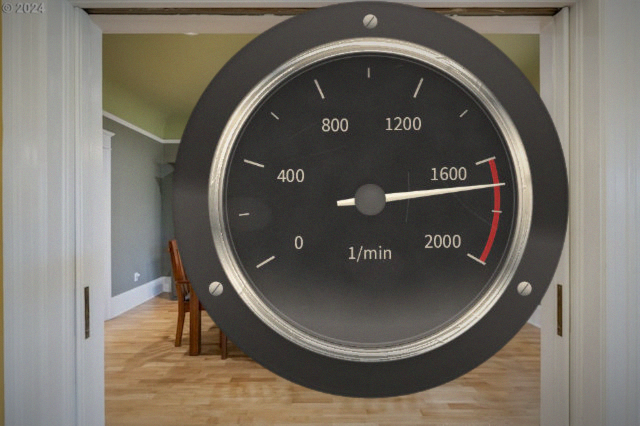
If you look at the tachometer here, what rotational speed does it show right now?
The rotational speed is 1700 rpm
